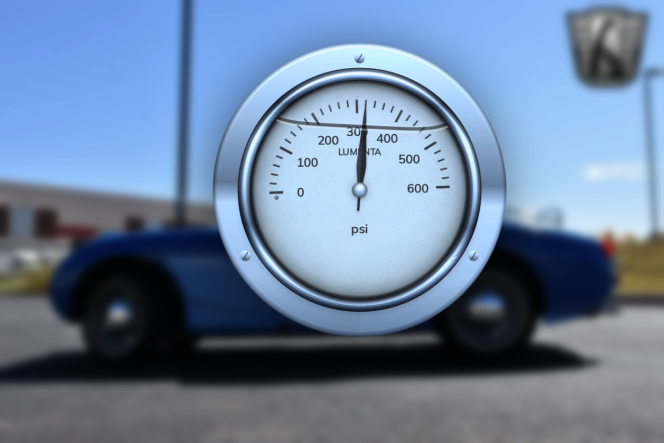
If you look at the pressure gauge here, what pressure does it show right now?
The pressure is 320 psi
